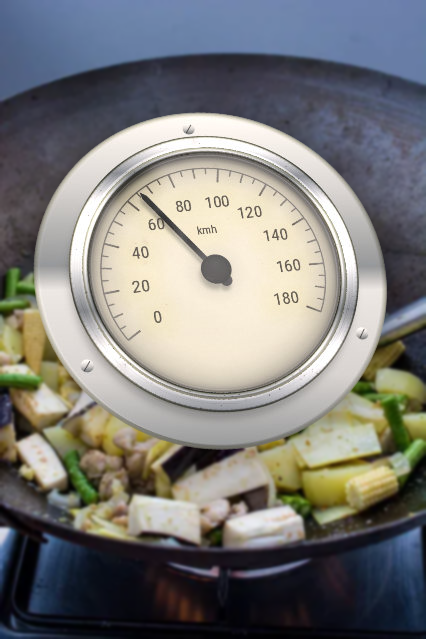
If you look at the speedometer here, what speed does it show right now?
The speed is 65 km/h
